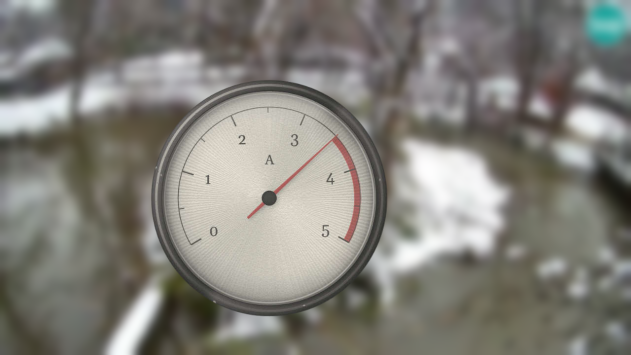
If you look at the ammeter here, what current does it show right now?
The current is 3.5 A
